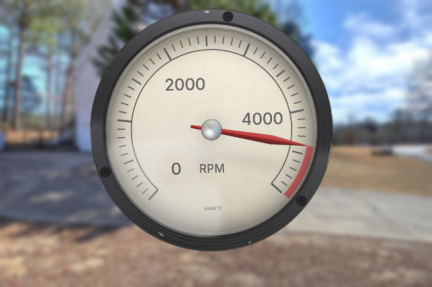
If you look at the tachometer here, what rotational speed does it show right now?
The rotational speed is 4400 rpm
